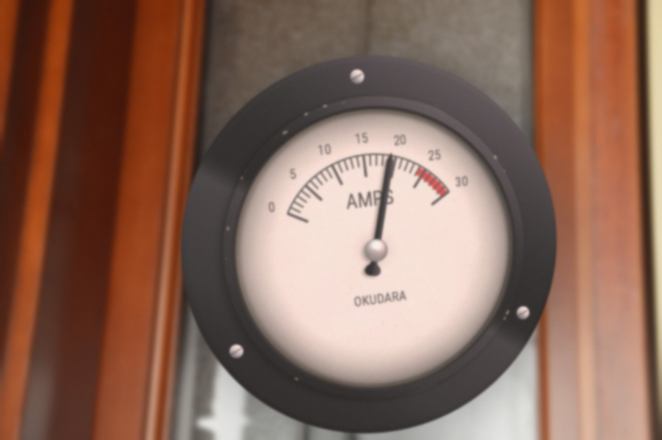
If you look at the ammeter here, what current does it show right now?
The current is 19 A
